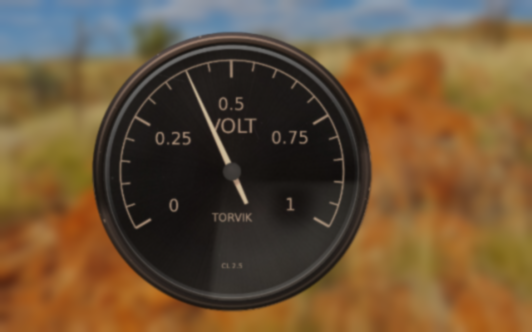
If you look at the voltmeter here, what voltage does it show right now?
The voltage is 0.4 V
